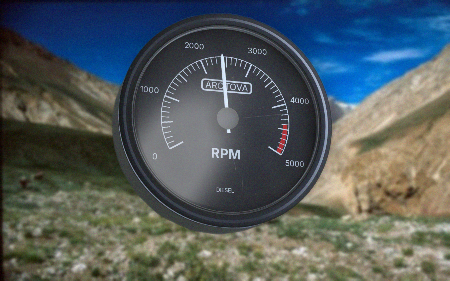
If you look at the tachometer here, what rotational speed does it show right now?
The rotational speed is 2400 rpm
